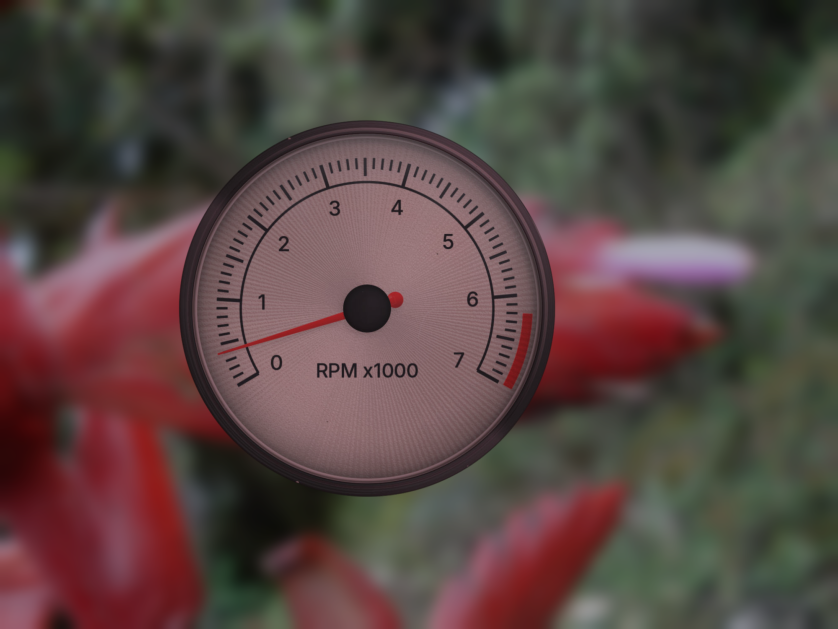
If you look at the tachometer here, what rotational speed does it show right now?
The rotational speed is 400 rpm
